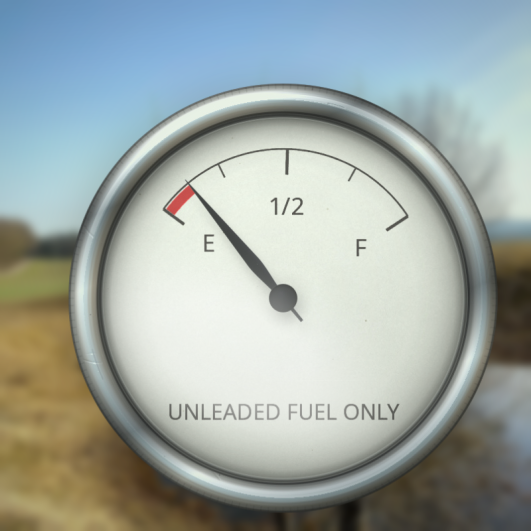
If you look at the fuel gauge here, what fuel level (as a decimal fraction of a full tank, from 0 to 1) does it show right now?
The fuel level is 0.125
